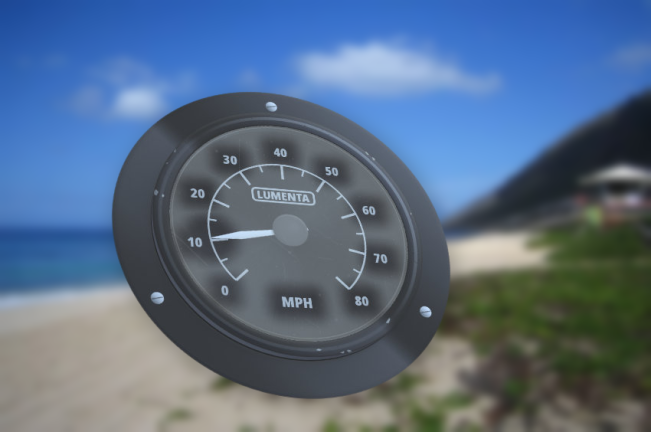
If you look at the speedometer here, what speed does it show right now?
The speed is 10 mph
